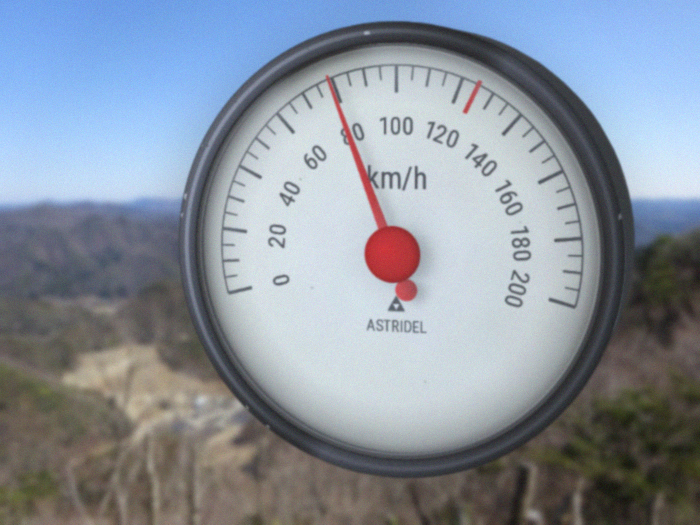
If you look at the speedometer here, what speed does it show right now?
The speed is 80 km/h
